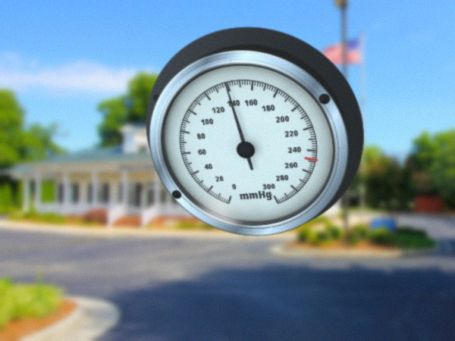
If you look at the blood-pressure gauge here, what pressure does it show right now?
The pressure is 140 mmHg
